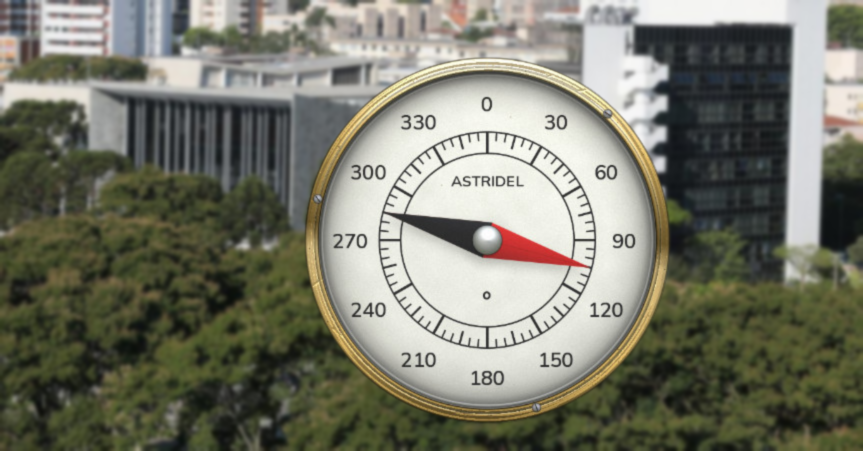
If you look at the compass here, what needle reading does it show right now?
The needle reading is 105 °
